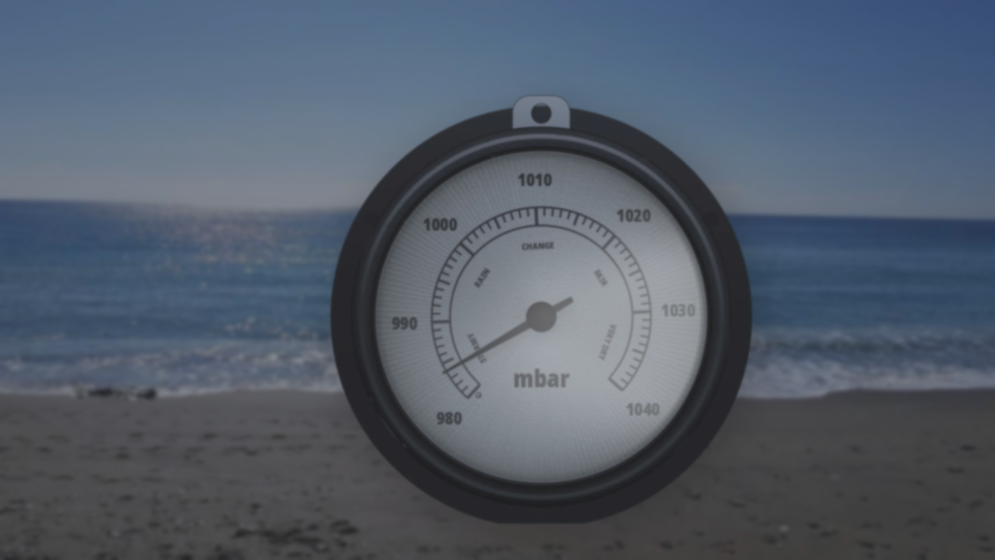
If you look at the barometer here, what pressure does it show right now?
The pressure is 984 mbar
